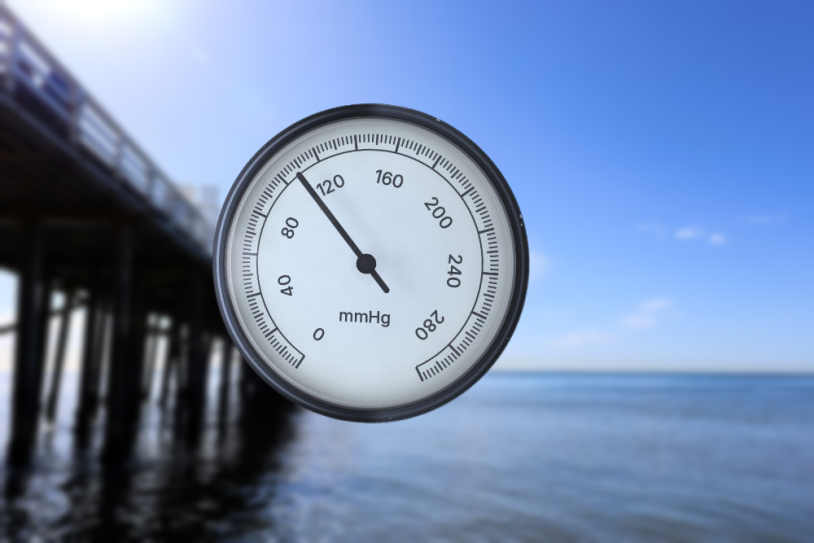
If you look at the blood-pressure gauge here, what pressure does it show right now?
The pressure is 108 mmHg
